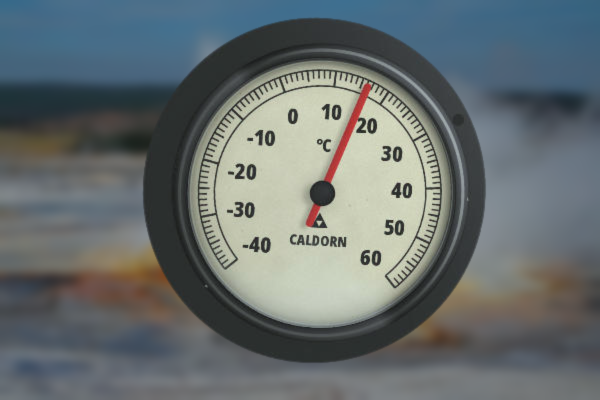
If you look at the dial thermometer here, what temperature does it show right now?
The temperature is 16 °C
